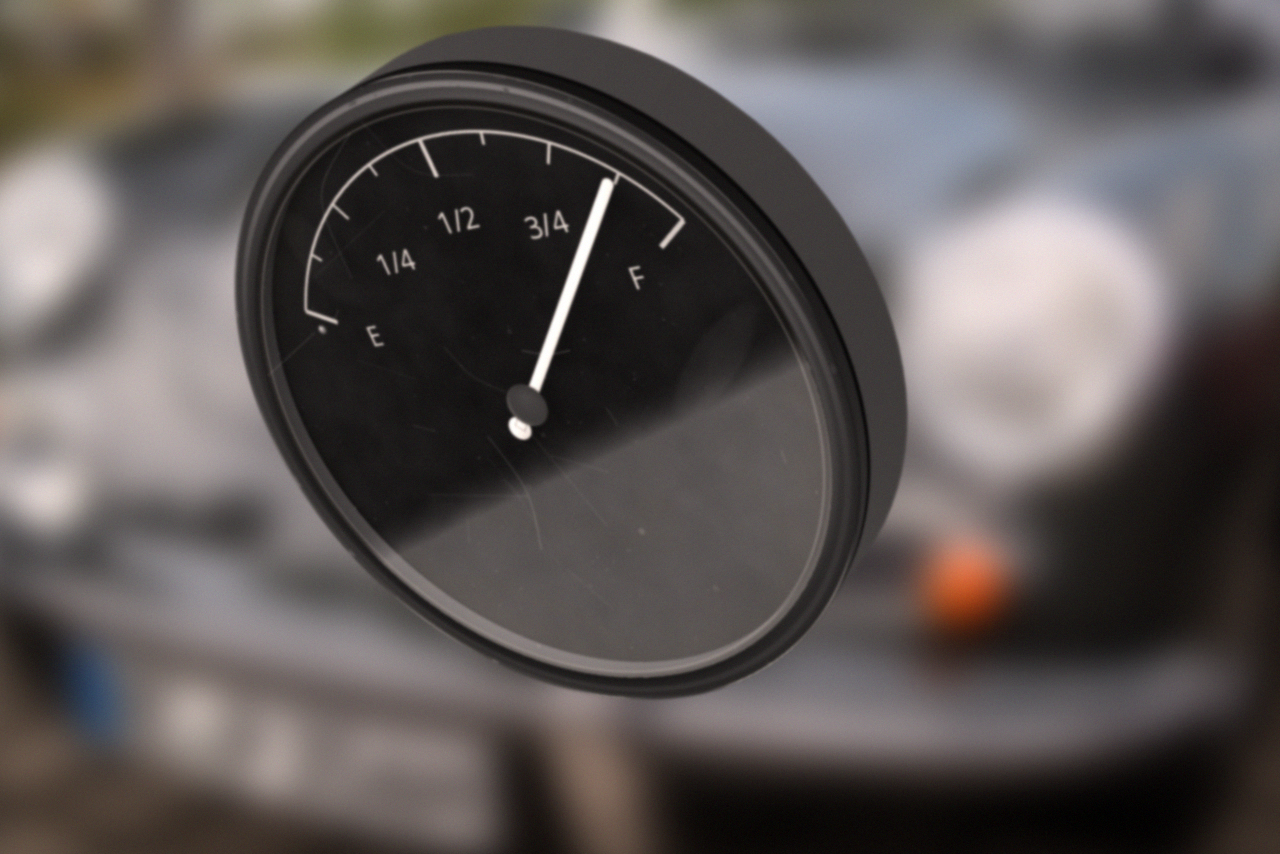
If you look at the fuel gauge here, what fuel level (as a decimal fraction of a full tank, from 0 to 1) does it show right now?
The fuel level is 0.875
